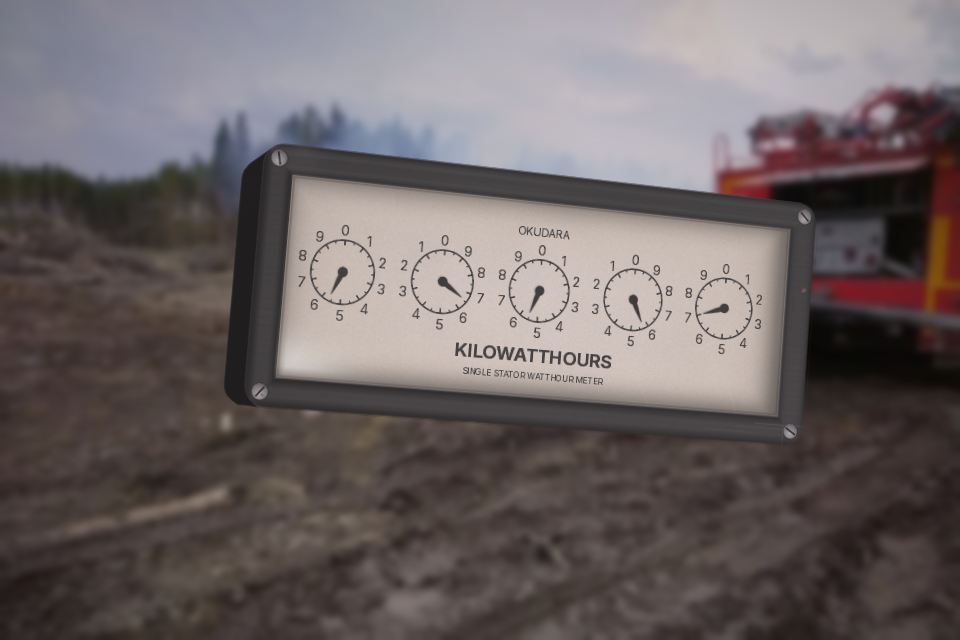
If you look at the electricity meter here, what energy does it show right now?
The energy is 56557 kWh
